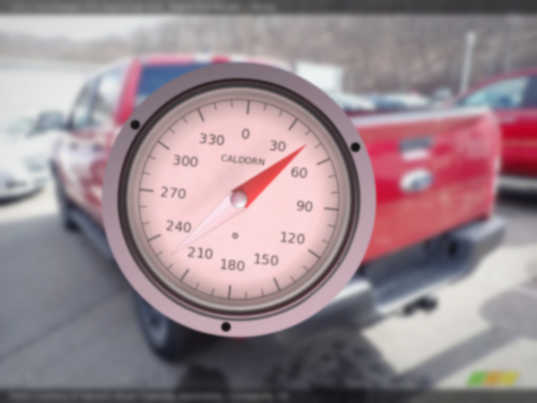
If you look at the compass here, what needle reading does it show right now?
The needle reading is 45 °
